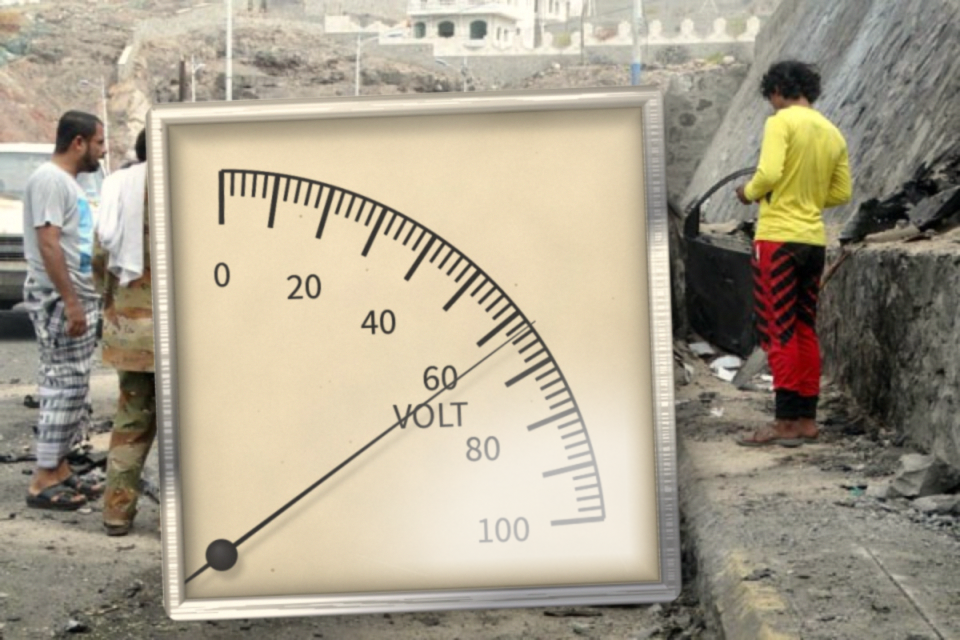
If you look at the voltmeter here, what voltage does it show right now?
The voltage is 63 V
